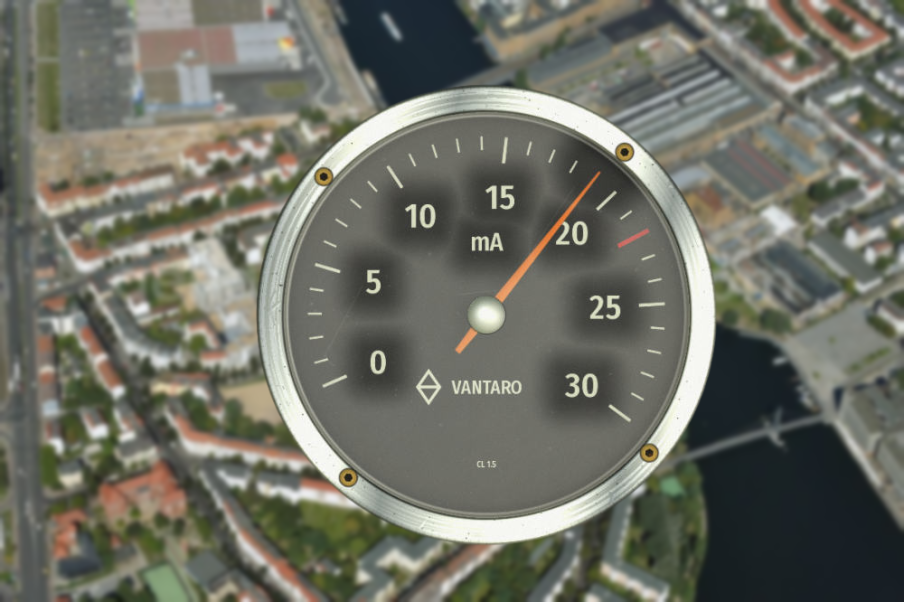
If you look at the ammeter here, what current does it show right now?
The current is 19 mA
